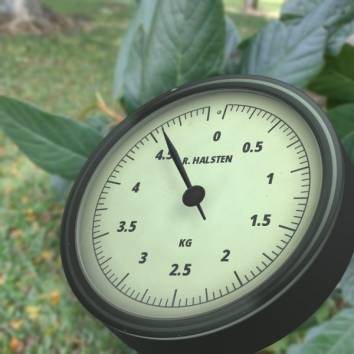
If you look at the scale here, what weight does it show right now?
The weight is 4.6 kg
